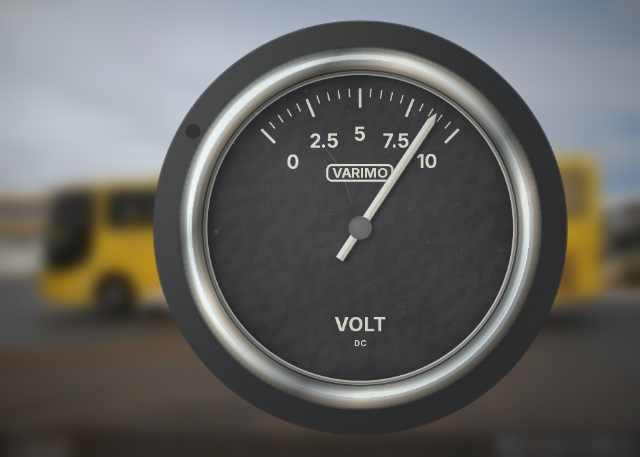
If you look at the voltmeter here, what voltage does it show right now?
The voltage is 8.75 V
